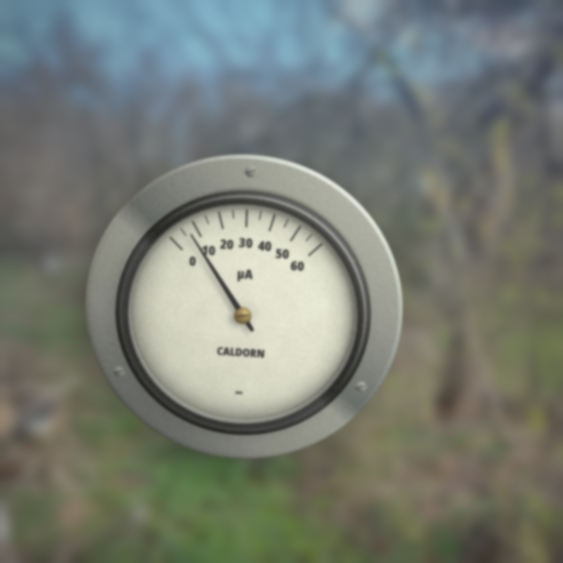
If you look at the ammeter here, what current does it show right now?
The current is 7.5 µA
